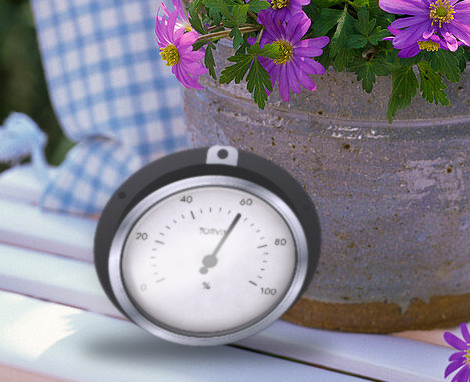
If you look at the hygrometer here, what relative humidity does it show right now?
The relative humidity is 60 %
